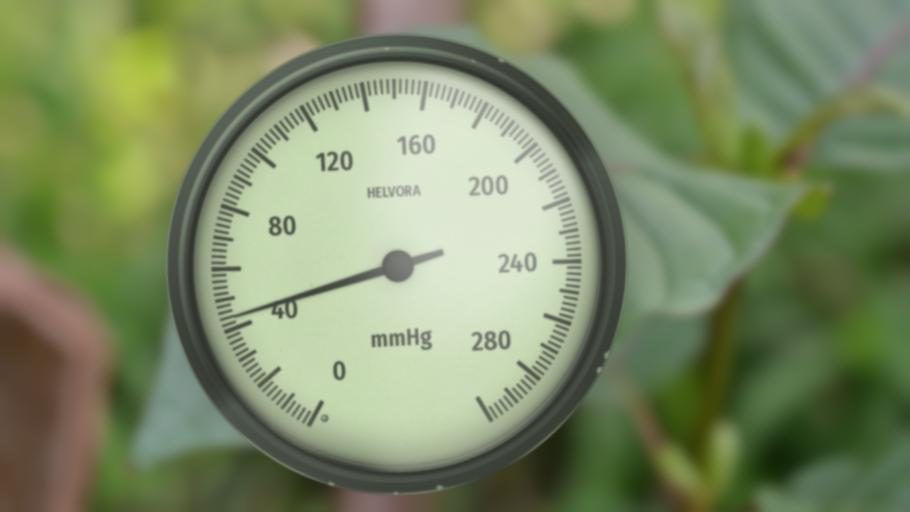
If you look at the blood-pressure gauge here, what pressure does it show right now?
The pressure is 44 mmHg
